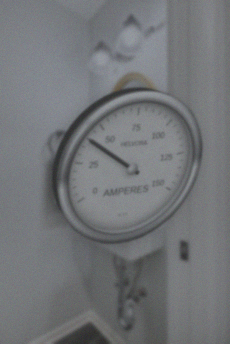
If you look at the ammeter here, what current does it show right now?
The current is 40 A
